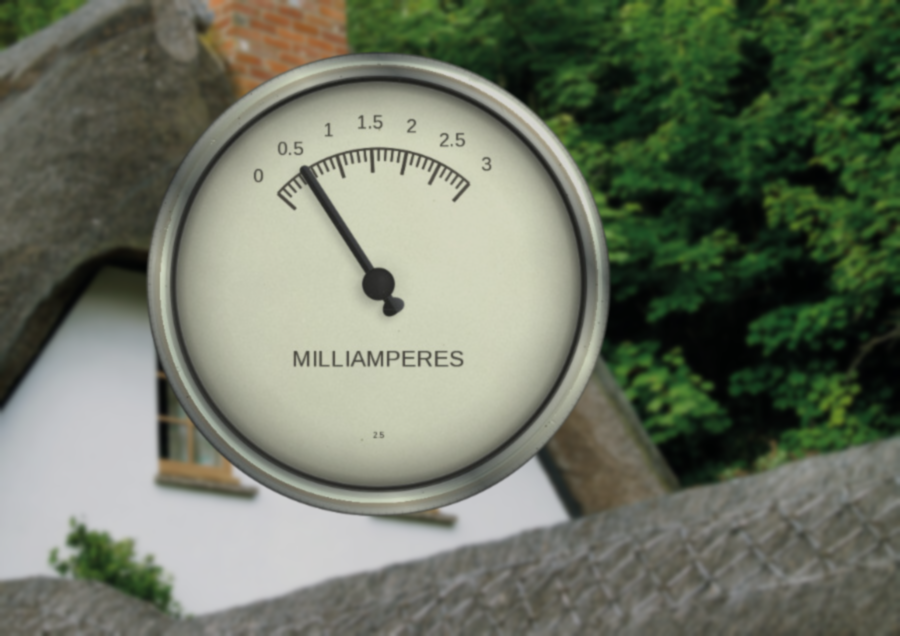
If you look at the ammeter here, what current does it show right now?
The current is 0.5 mA
